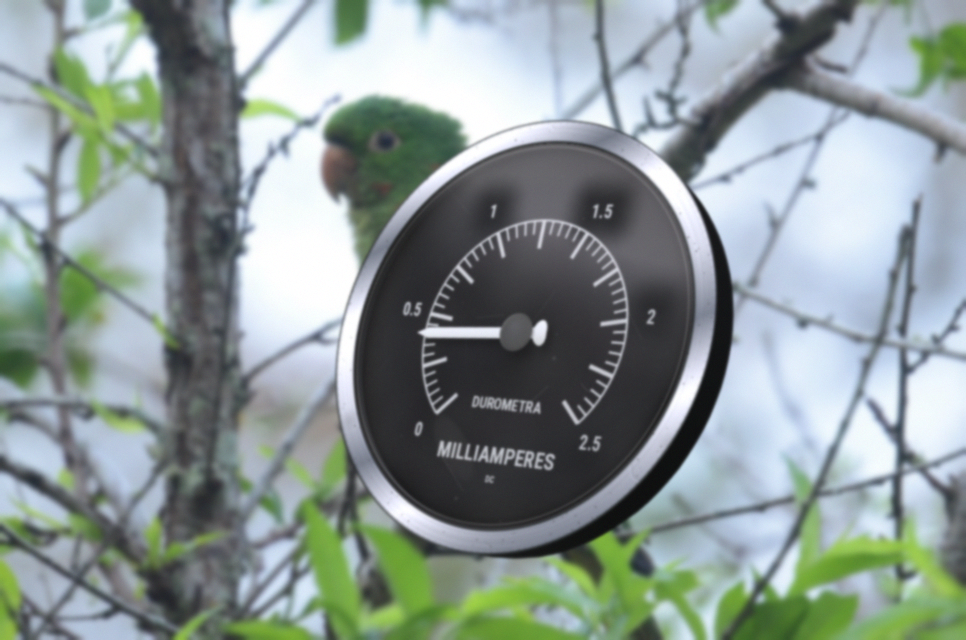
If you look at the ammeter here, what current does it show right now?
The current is 0.4 mA
